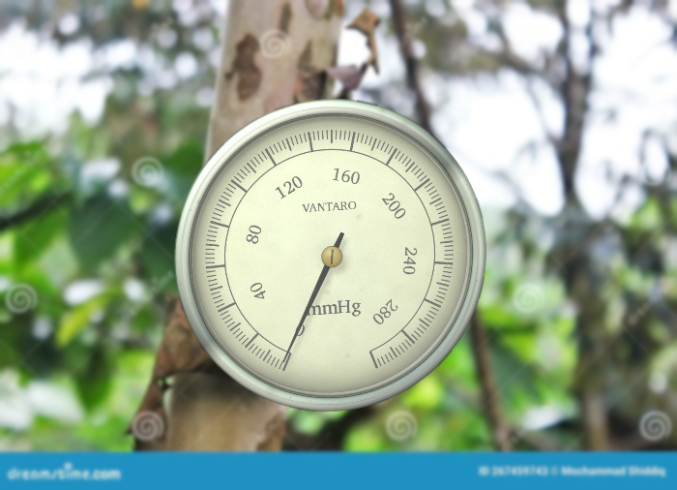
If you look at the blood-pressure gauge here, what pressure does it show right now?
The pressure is 2 mmHg
